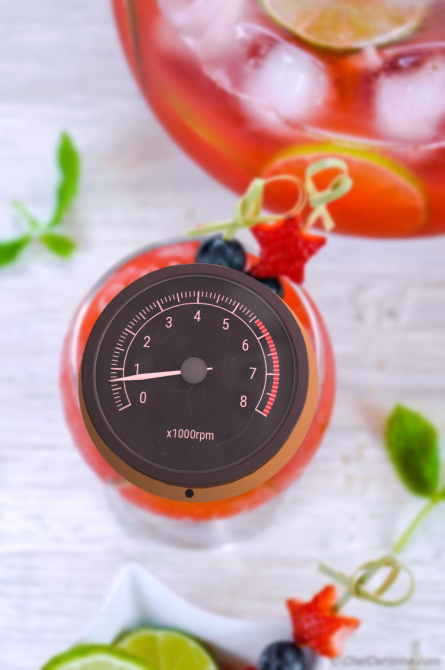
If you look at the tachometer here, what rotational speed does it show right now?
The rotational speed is 700 rpm
